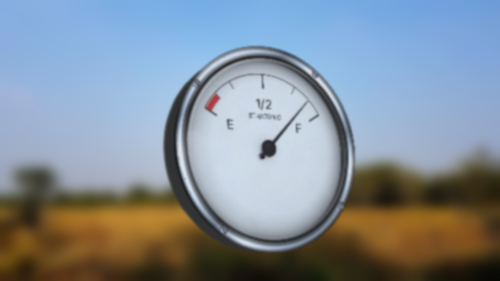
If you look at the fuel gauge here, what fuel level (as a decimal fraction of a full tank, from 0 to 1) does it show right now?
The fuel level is 0.875
